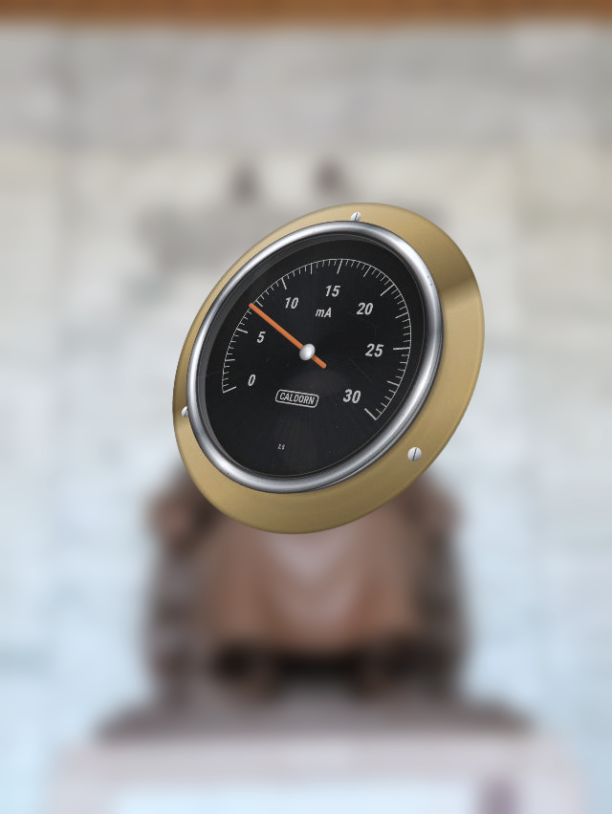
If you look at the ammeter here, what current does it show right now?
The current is 7 mA
